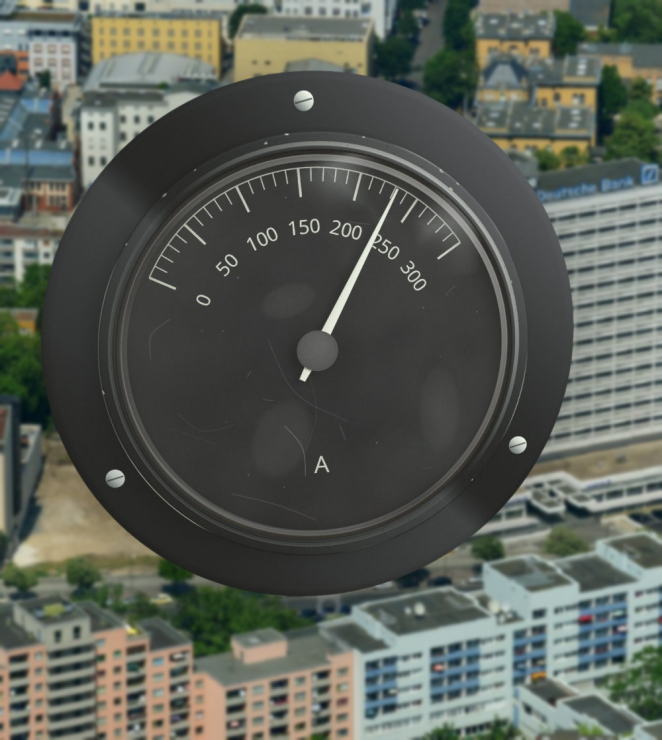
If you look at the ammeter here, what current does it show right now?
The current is 230 A
